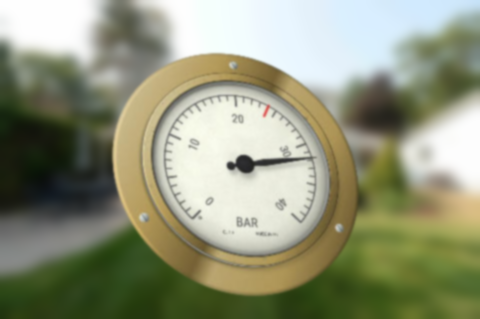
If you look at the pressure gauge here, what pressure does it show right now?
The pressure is 32 bar
